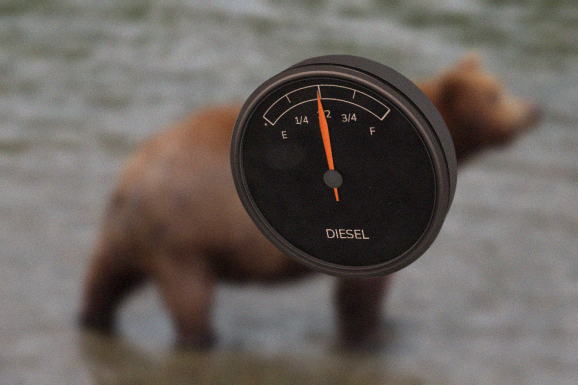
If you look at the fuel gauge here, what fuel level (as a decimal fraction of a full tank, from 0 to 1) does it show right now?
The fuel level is 0.5
